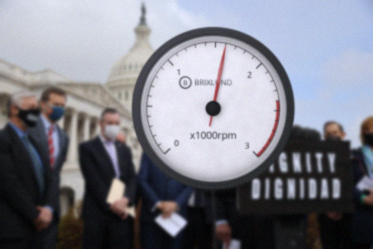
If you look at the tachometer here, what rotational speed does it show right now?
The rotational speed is 1600 rpm
